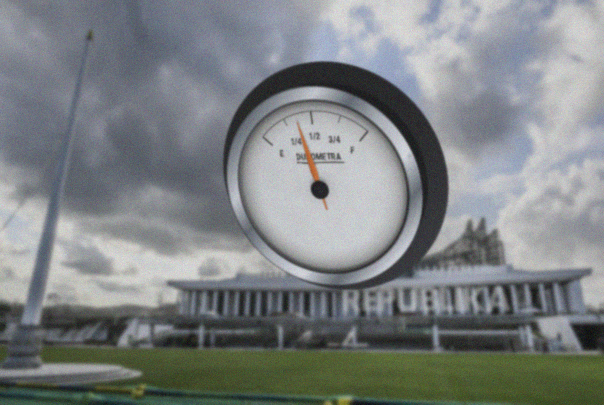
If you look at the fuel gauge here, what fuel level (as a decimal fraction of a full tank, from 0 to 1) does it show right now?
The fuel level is 0.375
